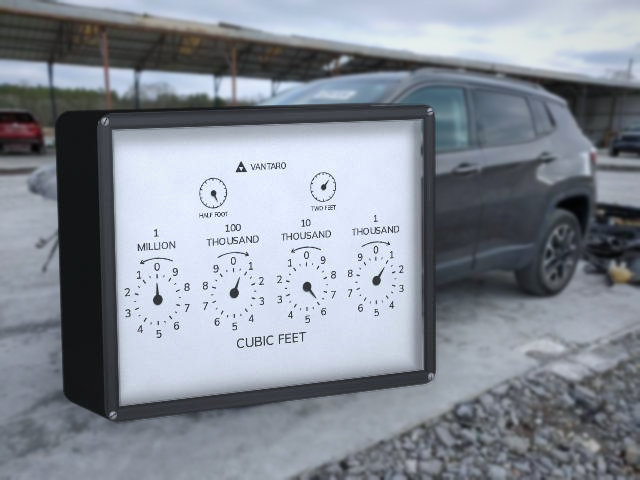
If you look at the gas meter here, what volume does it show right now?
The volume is 6100 ft³
